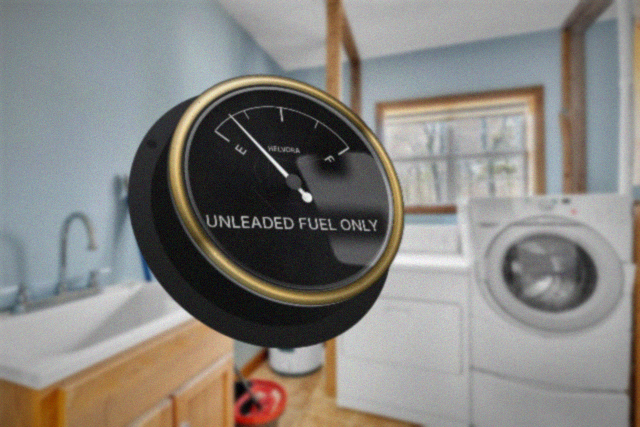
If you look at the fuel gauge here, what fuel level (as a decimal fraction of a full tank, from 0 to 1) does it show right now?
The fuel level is 0.125
